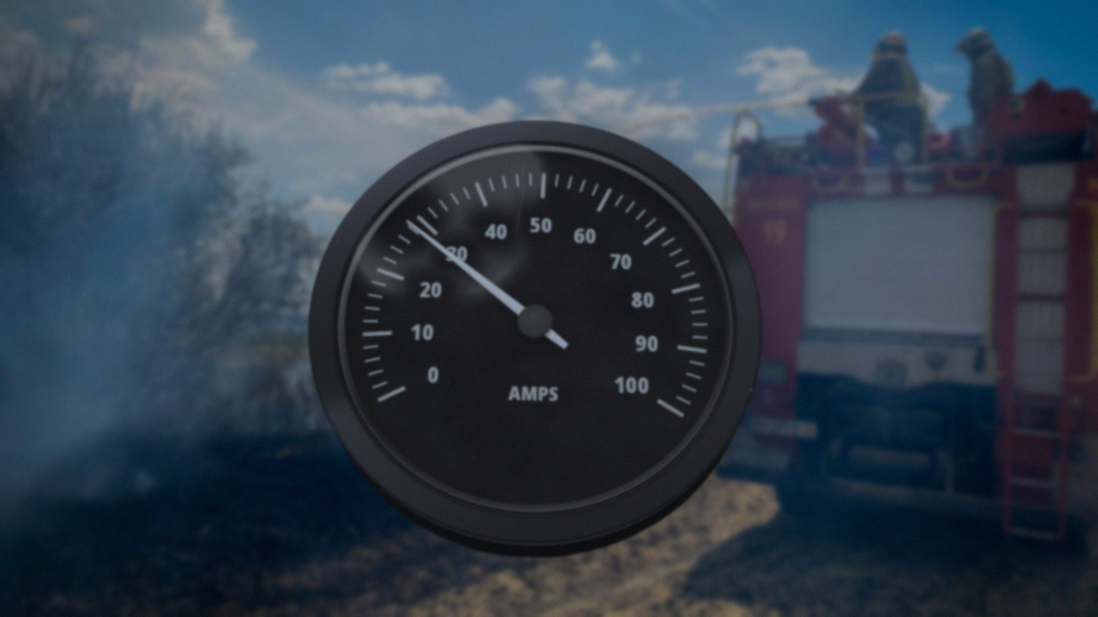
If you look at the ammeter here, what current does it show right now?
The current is 28 A
